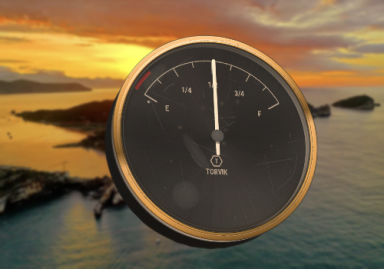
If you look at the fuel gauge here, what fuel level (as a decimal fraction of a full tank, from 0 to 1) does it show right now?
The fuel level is 0.5
